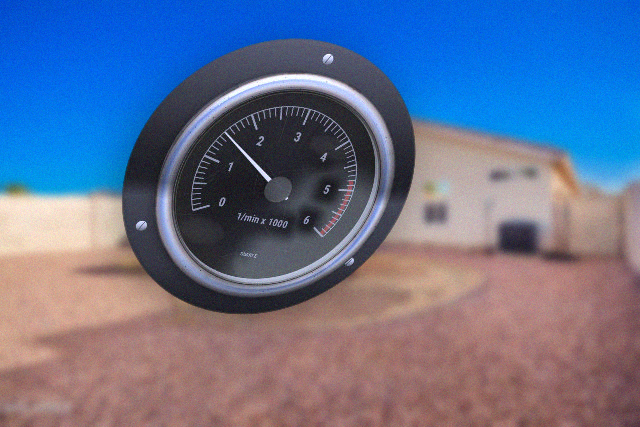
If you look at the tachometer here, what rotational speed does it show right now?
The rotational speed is 1500 rpm
